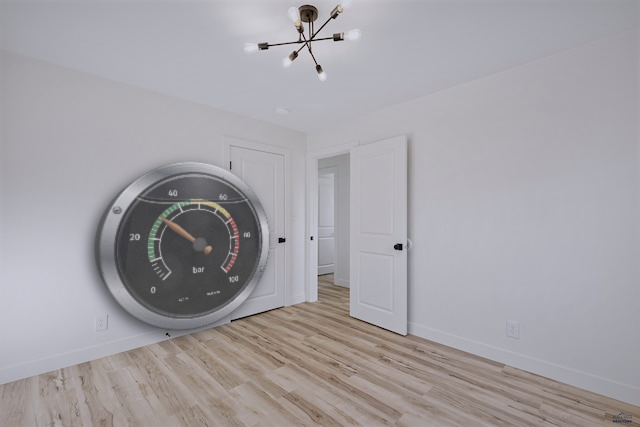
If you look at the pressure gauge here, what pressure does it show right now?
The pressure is 30 bar
